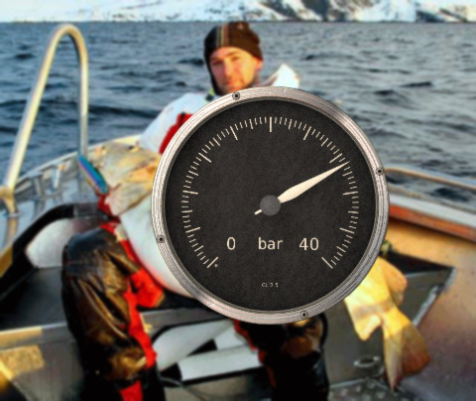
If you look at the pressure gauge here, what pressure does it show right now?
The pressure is 29 bar
